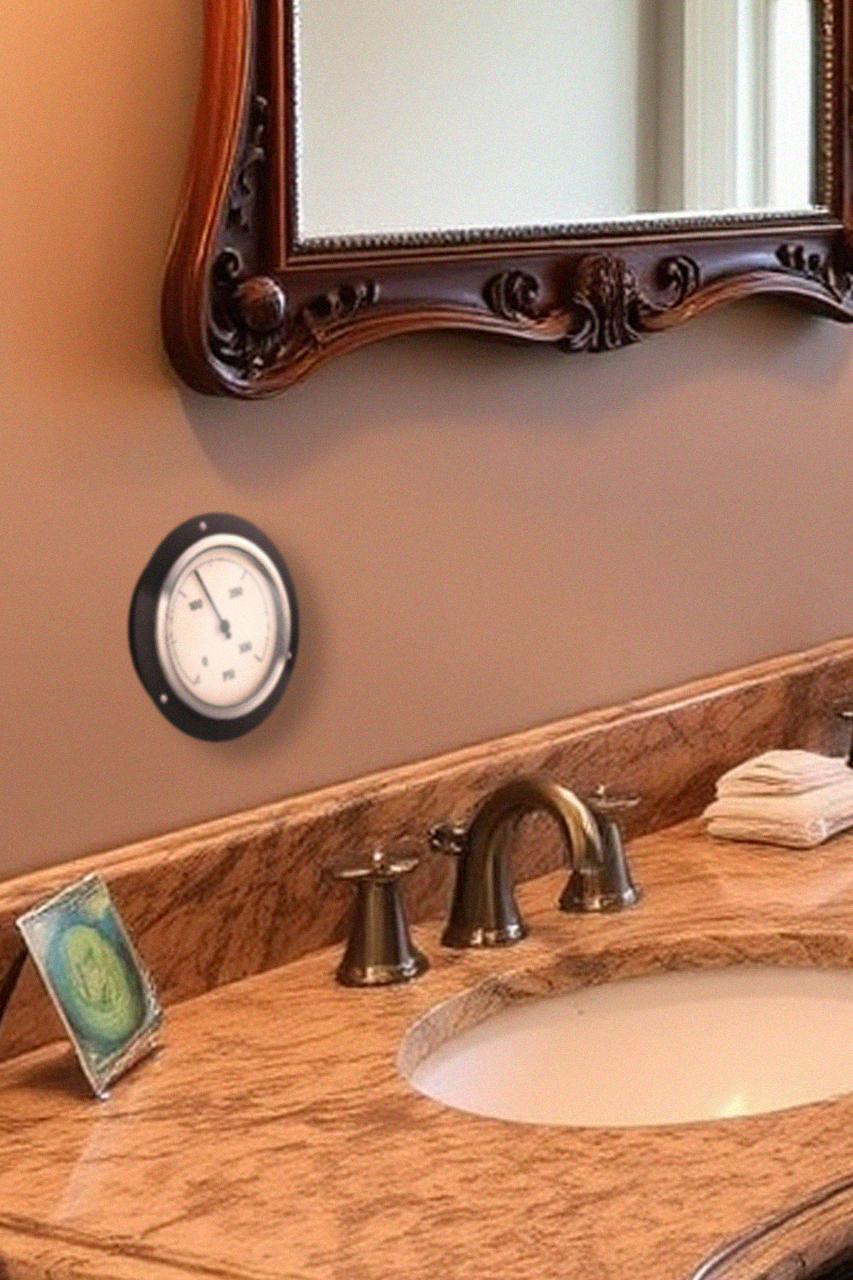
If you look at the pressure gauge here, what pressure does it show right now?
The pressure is 125 psi
